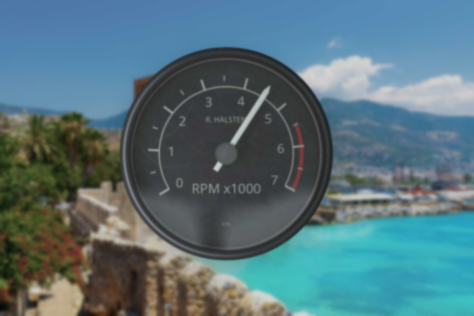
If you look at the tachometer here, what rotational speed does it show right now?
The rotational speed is 4500 rpm
